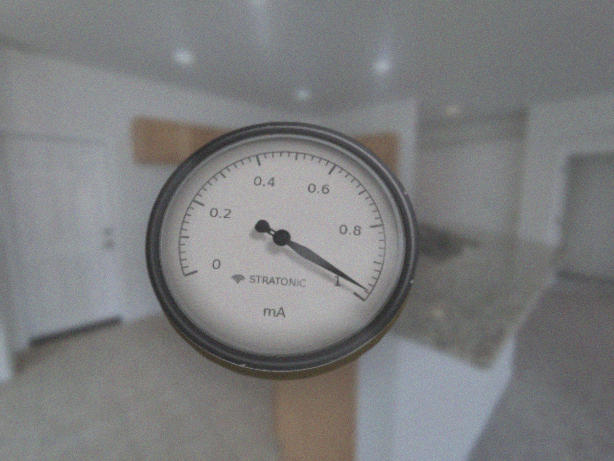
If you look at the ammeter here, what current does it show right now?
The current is 0.98 mA
